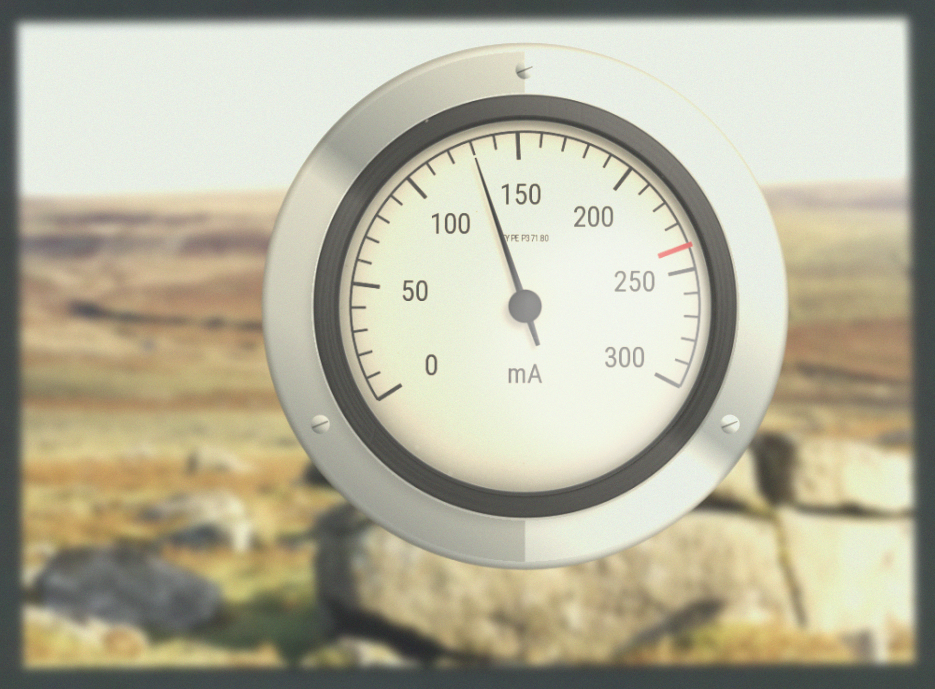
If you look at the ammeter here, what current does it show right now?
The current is 130 mA
